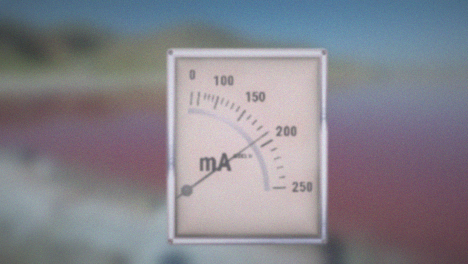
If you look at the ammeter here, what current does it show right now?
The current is 190 mA
